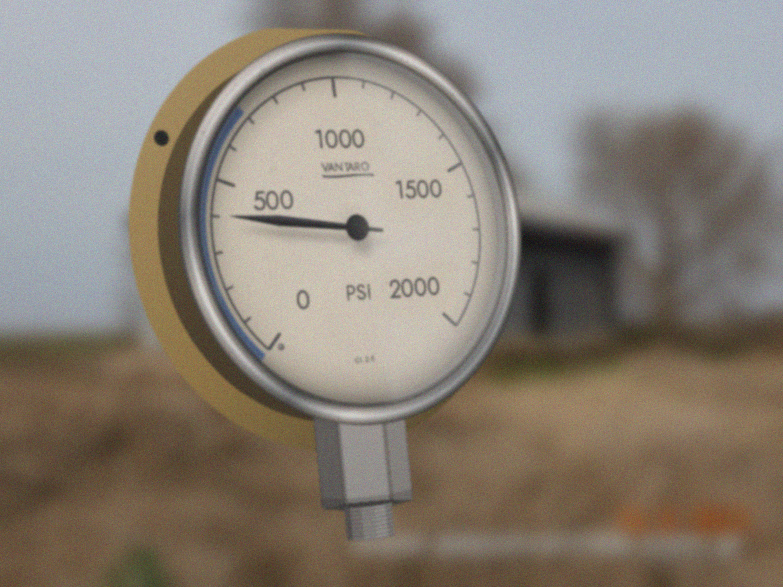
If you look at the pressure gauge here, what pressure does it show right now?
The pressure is 400 psi
